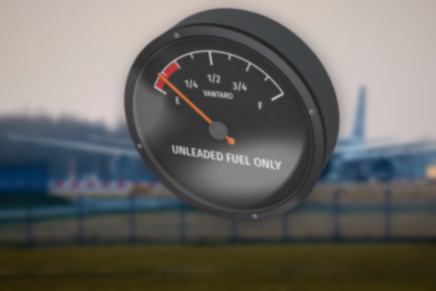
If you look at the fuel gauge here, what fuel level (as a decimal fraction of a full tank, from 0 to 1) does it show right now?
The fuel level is 0.125
